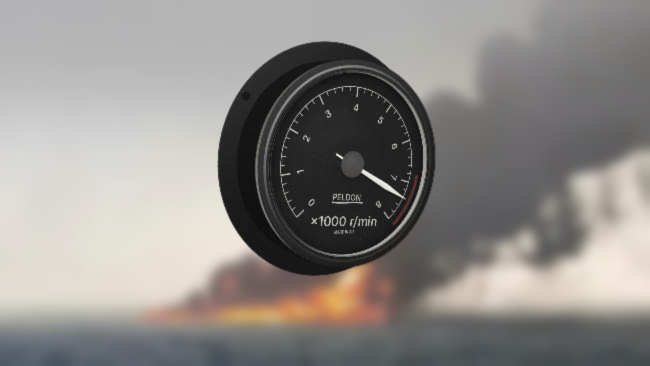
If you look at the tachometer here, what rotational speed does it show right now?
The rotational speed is 7400 rpm
